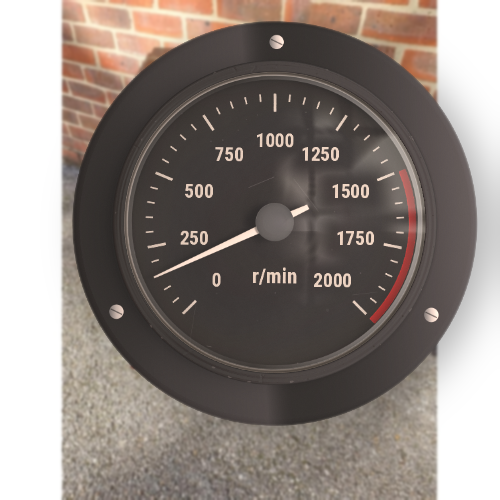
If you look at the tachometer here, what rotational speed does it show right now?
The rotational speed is 150 rpm
